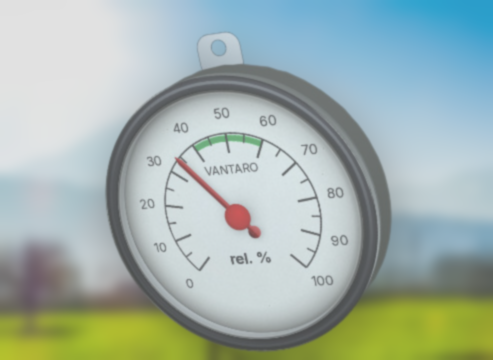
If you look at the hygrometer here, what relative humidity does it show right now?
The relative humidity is 35 %
